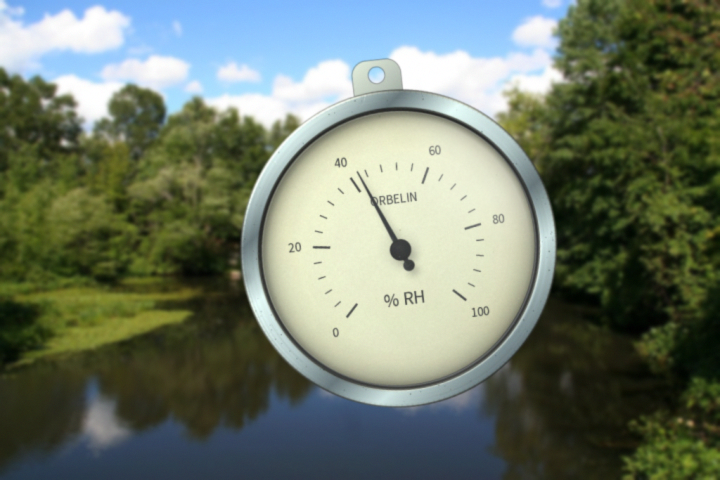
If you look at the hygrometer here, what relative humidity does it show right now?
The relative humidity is 42 %
